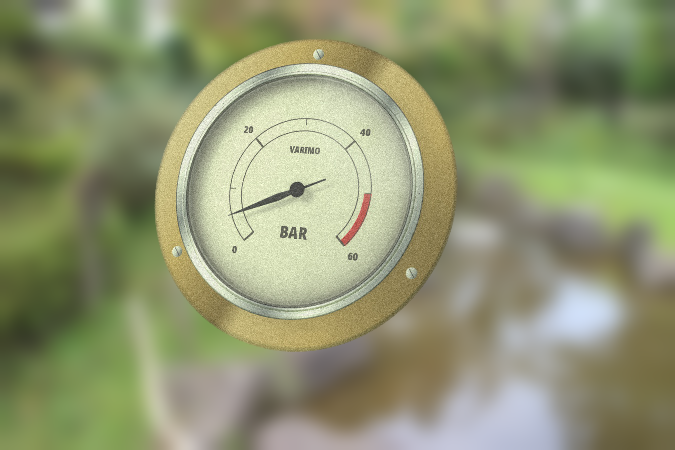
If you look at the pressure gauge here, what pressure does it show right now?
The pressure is 5 bar
